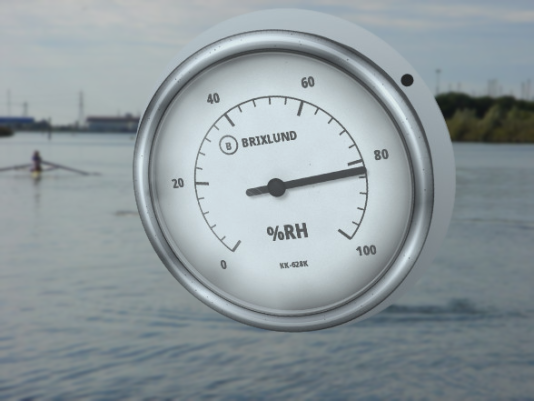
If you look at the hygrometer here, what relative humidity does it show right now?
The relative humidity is 82 %
